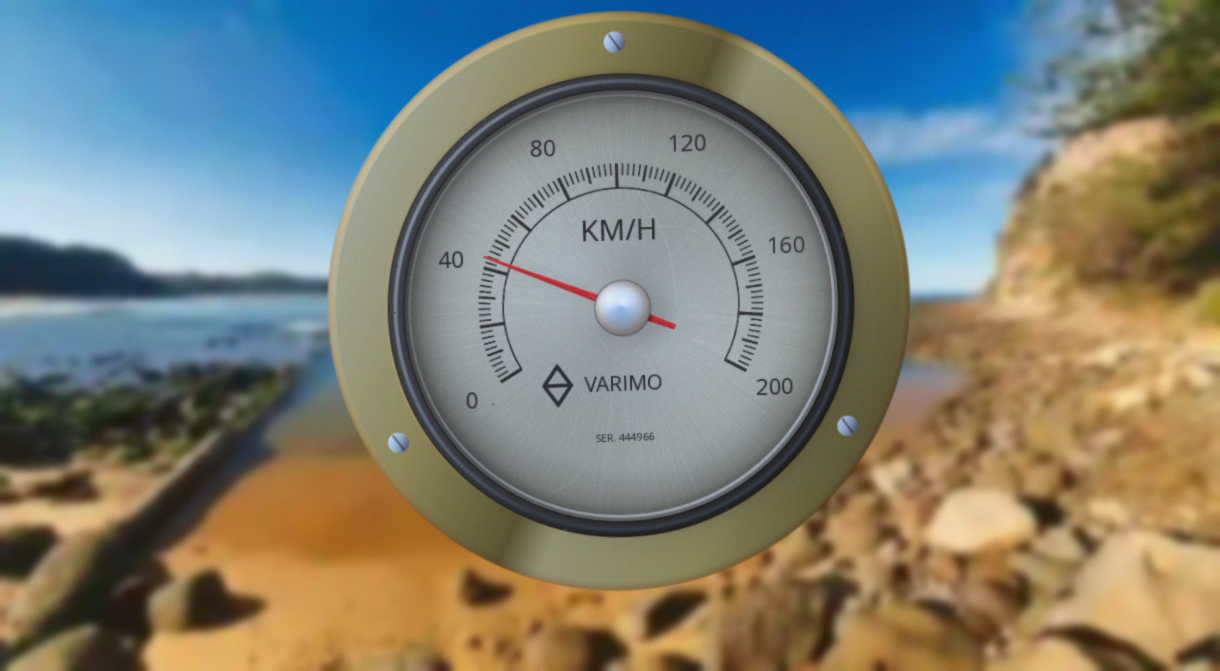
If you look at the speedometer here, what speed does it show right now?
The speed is 44 km/h
